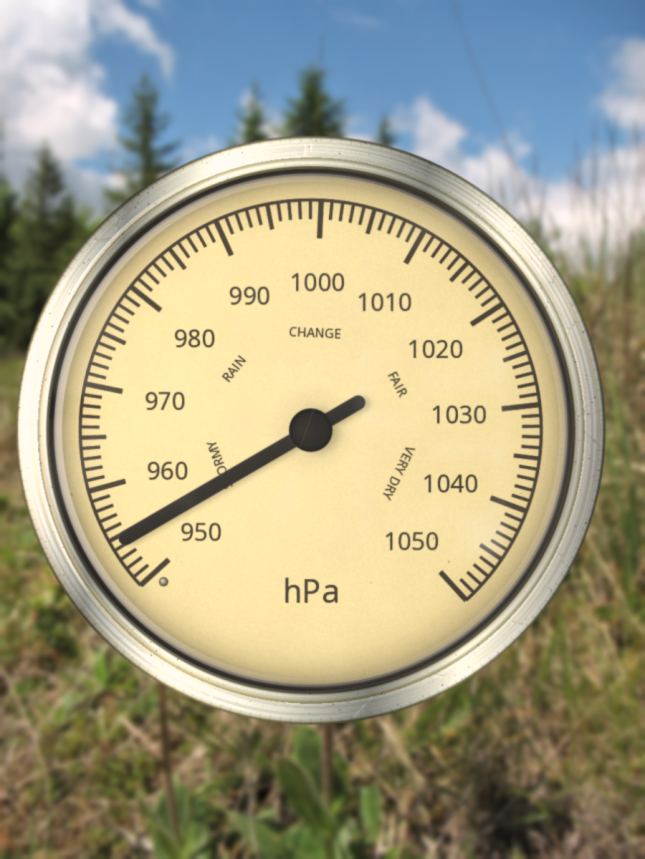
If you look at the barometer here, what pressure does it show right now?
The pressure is 954.5 hPa
